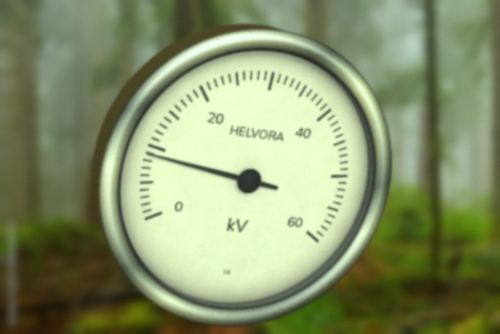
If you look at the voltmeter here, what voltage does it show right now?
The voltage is 9 kV
